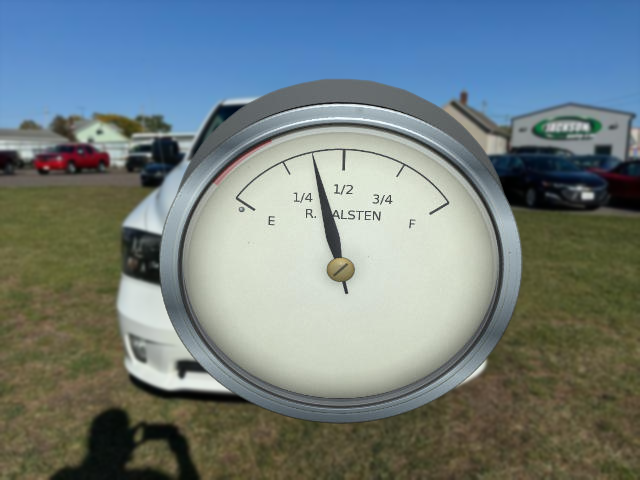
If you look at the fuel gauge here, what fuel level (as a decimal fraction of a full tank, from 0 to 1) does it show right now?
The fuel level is 0.375
